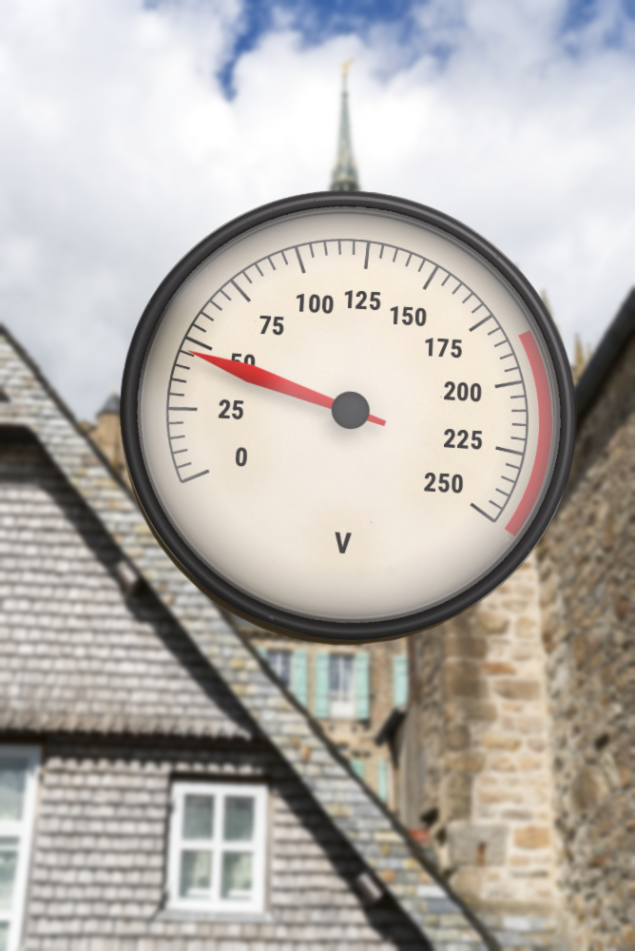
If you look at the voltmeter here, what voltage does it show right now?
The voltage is 45 V
